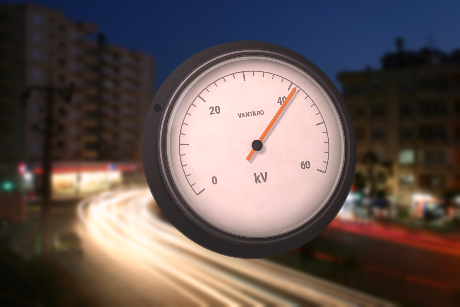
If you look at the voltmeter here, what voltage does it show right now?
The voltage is 41 kV
